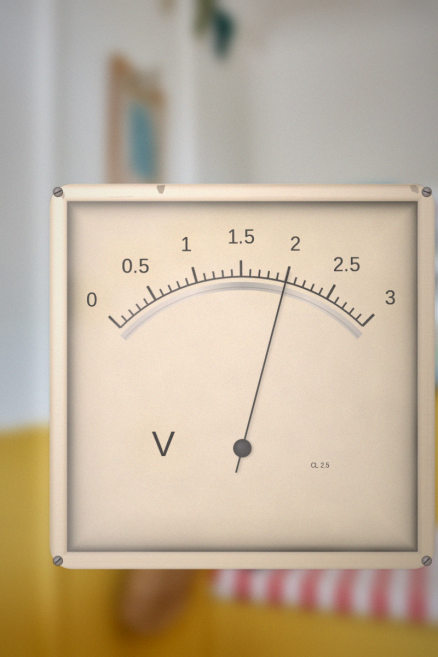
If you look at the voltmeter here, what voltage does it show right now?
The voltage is 2 V
